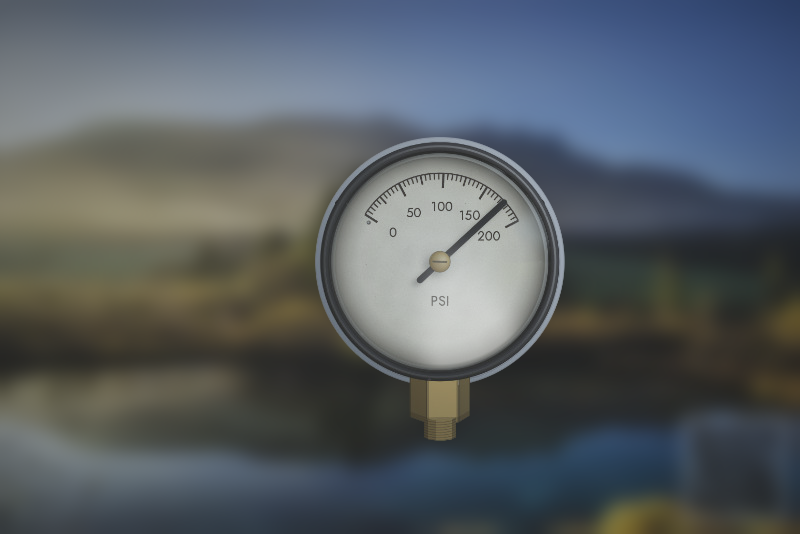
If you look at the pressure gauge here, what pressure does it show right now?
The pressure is 175 psi
